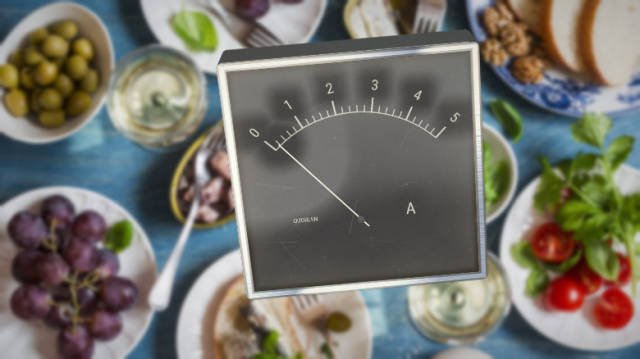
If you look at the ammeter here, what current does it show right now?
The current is 0.2 A
